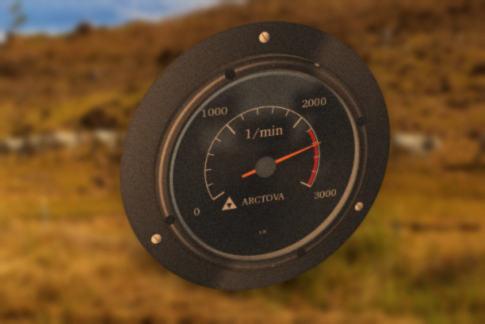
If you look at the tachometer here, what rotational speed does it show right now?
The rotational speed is 2400 rpm
